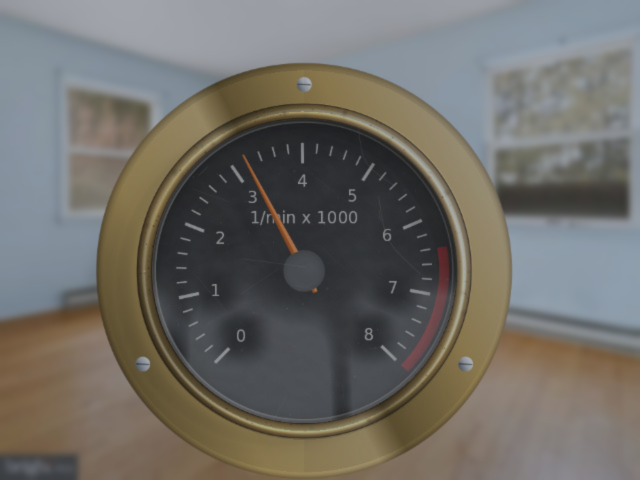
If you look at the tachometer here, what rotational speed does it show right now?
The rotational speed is 3200 rpm
